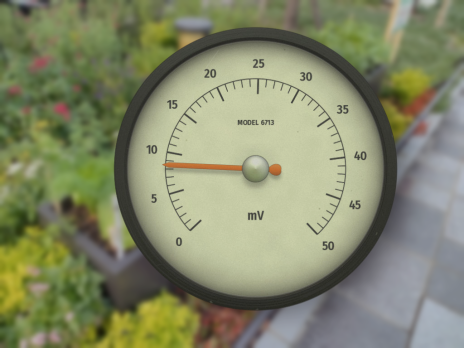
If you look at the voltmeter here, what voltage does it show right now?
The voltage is 8.5 mV
